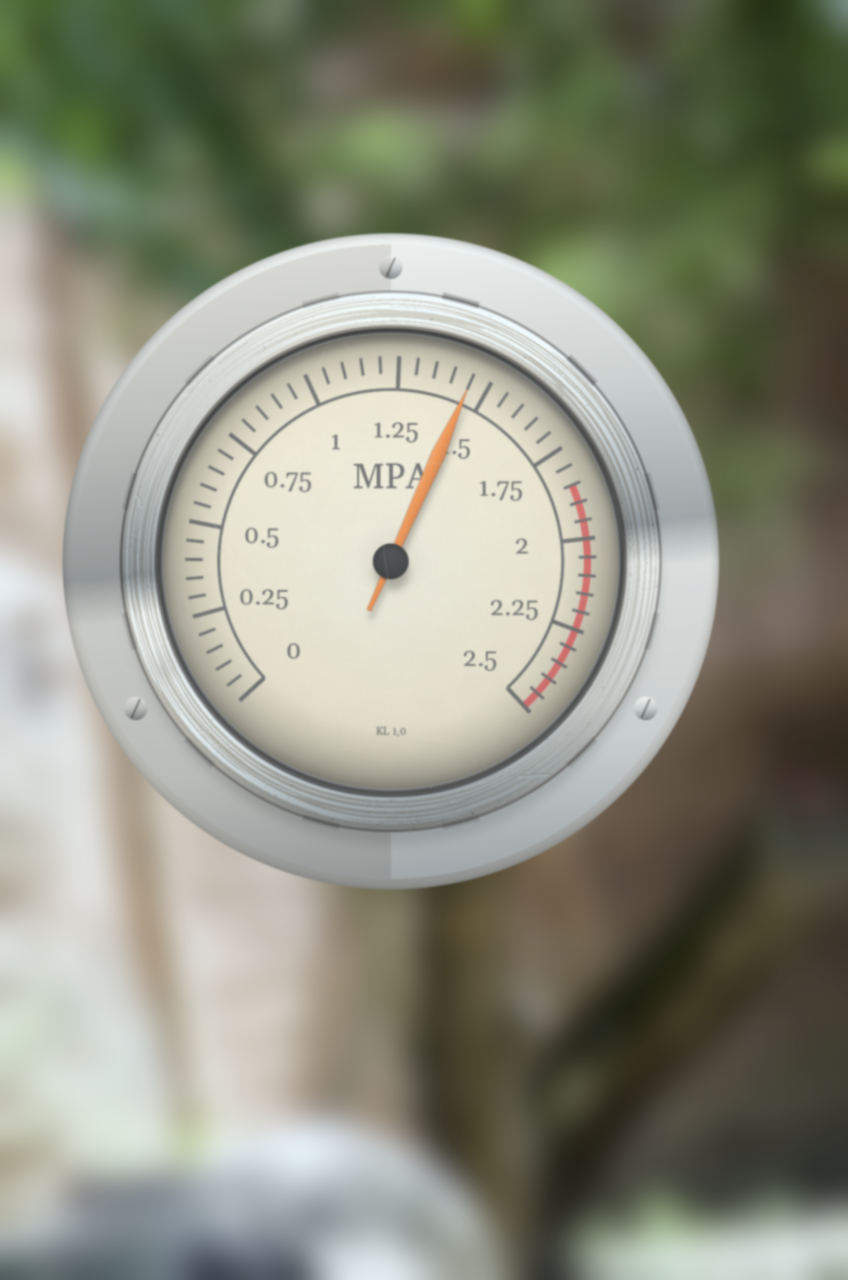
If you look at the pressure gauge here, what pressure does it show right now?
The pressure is 1.45 MPa
